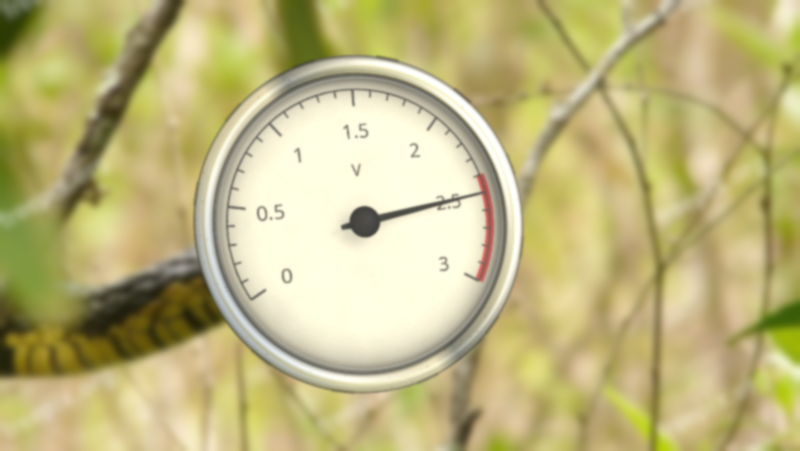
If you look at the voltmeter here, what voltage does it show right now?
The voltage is 2.5 V
